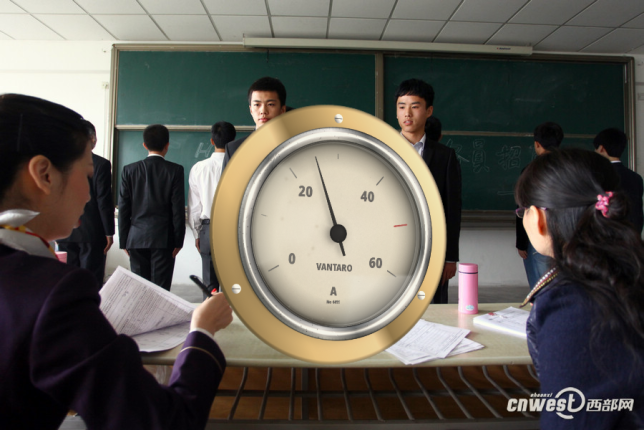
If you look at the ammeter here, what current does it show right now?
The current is 25 A
